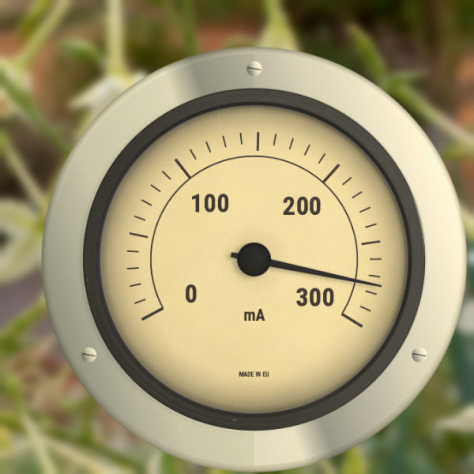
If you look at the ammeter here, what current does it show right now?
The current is 275 mA
